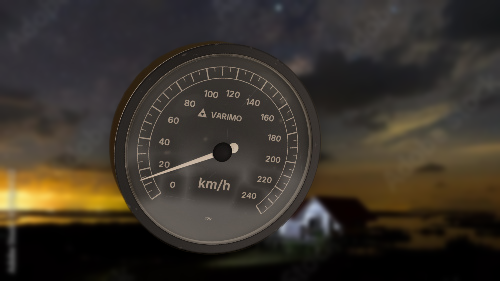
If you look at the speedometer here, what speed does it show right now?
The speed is 15 km/h
